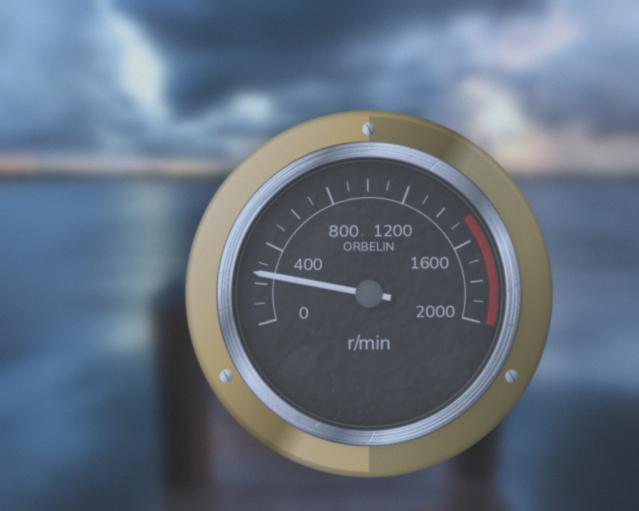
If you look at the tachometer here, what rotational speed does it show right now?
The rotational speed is 250 rpm
